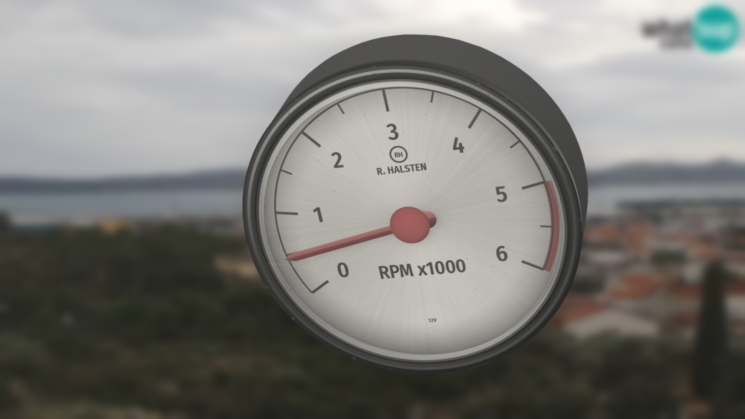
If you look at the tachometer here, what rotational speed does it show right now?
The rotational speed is 500 rpm
